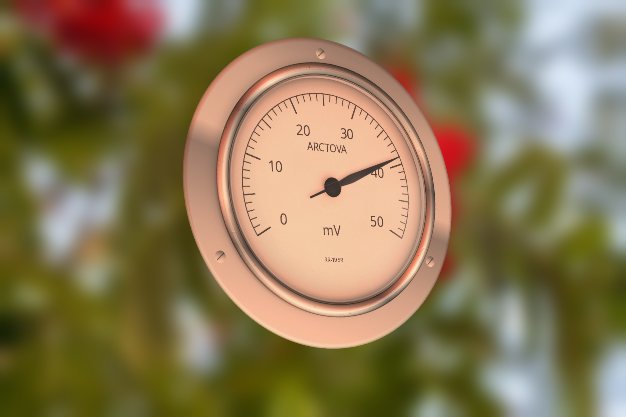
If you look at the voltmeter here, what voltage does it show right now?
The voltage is 39 mV
